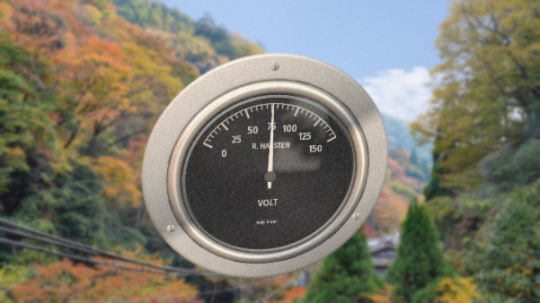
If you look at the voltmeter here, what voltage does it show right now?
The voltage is 75 V
